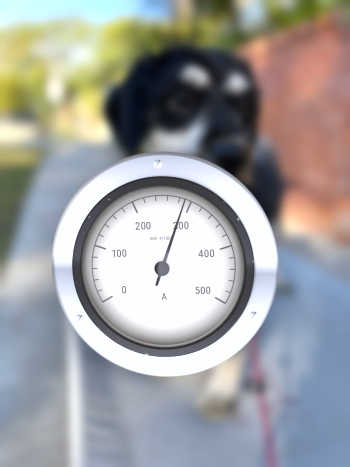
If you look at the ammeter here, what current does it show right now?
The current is 290 A
